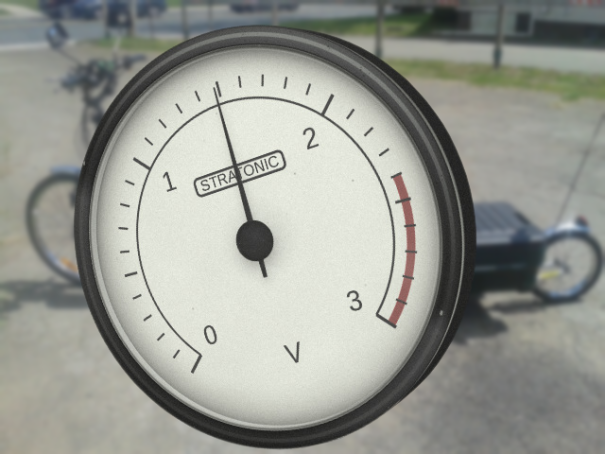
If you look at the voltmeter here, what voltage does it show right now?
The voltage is 1.5 V
